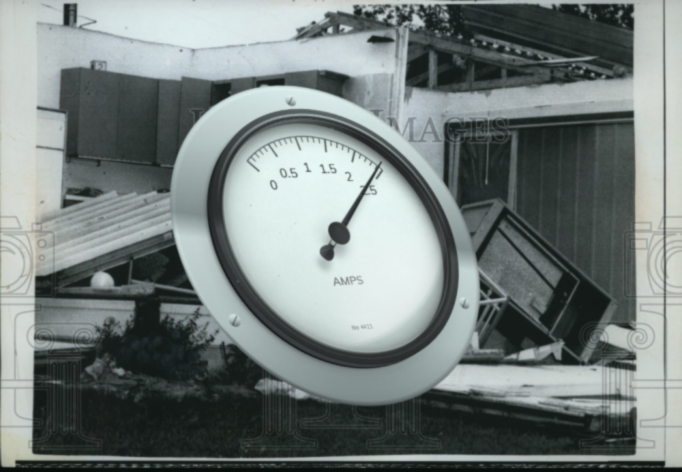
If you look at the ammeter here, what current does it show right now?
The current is 2.4 A
